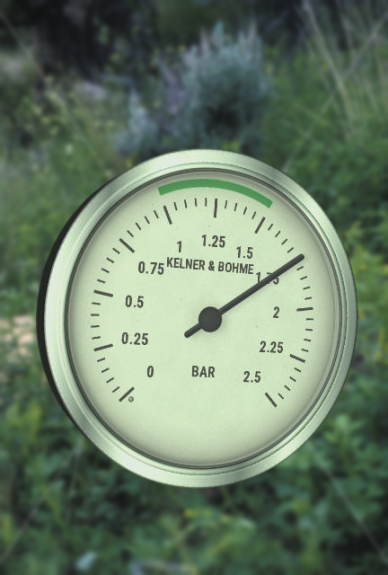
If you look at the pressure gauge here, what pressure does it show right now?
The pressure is 1.75 bar
